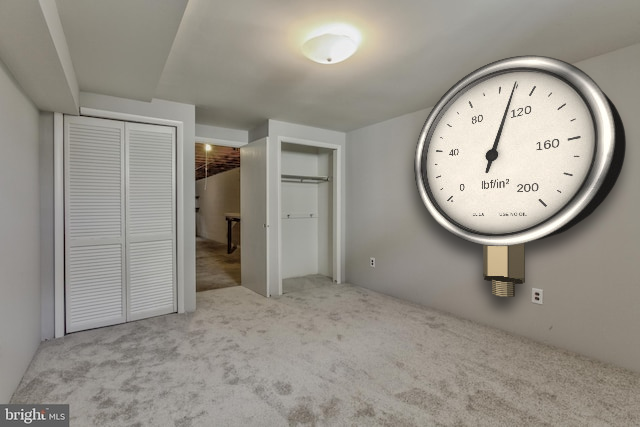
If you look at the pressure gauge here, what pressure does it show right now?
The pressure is 110 psi
